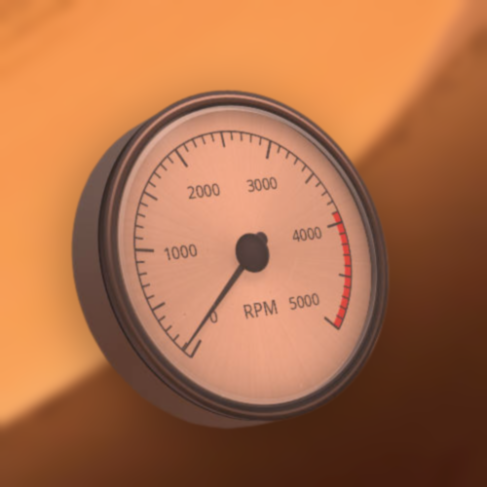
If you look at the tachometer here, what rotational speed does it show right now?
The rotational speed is 100 rpm
